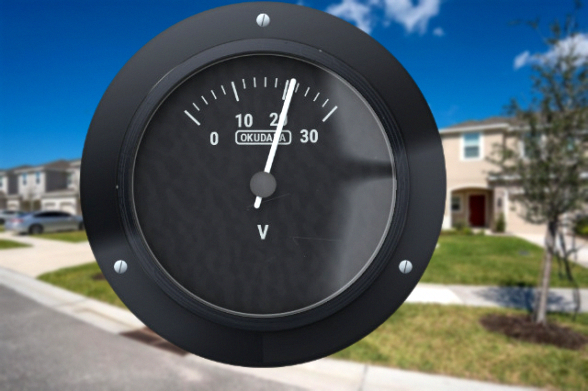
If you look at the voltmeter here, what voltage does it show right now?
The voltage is 21 V
